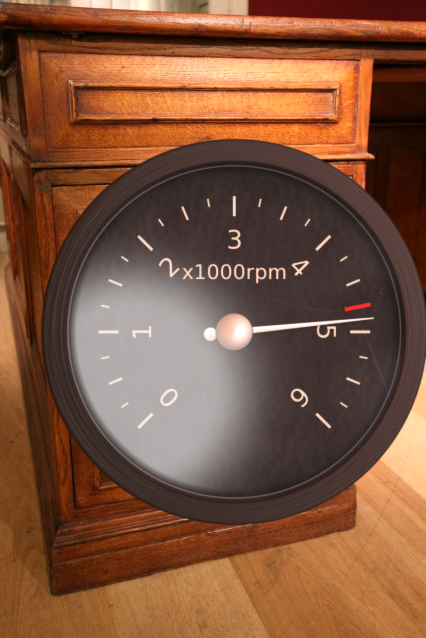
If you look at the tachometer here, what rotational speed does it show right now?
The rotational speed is 4875 rpm
